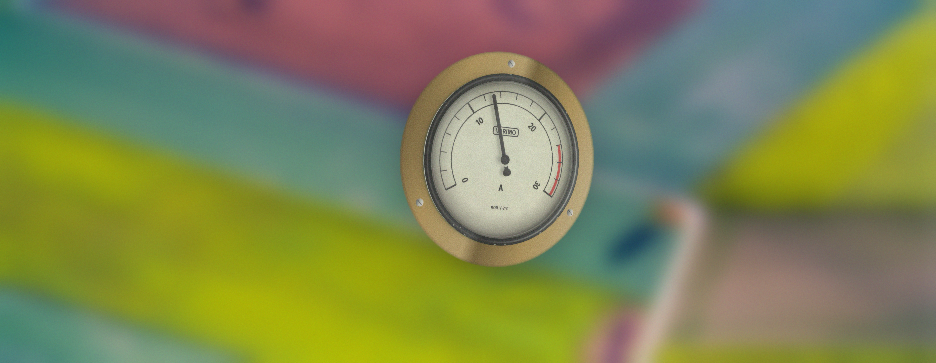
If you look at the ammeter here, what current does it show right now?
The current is 13 A
